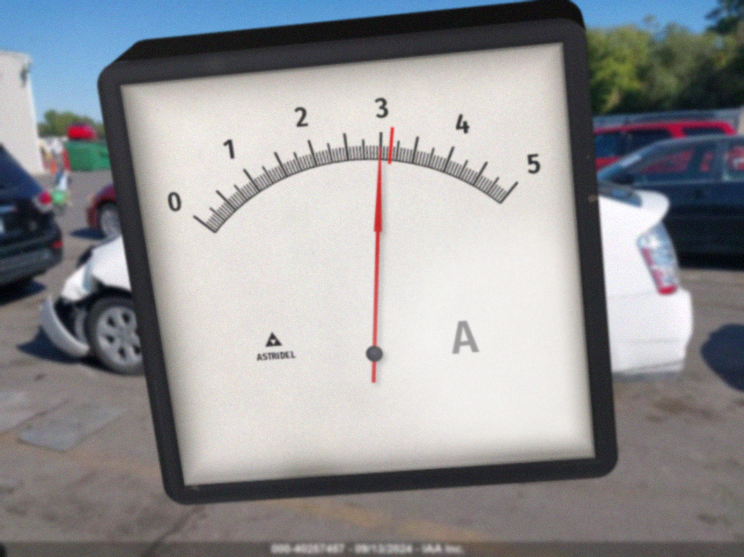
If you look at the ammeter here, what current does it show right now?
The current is 3 A
